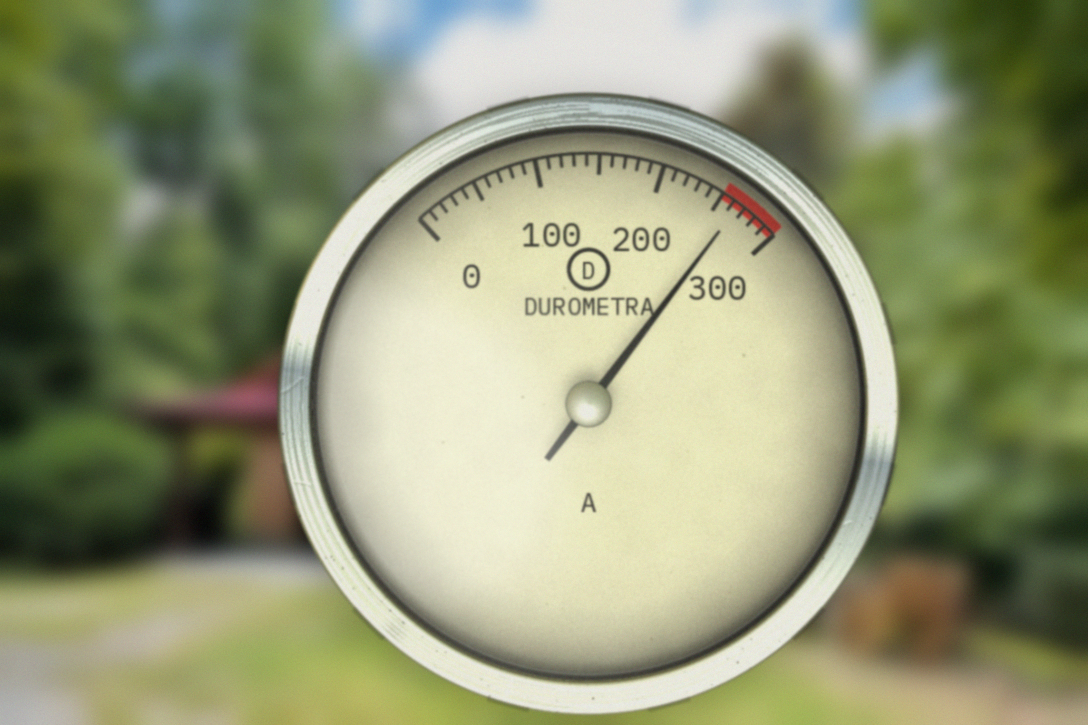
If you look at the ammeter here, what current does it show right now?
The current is 265 A
